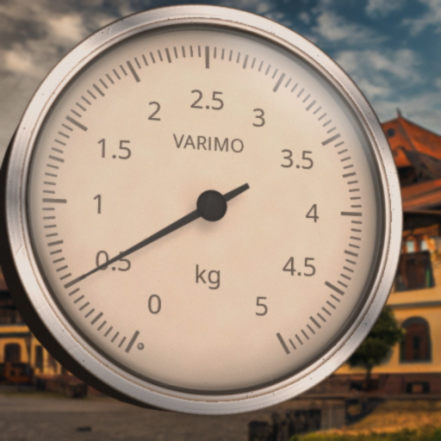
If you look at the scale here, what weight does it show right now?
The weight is 0.5 kg
